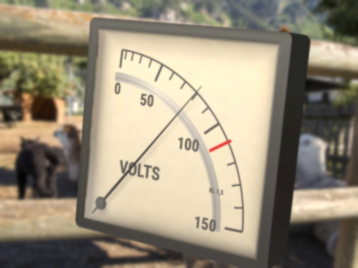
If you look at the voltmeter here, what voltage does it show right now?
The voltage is 80 V
